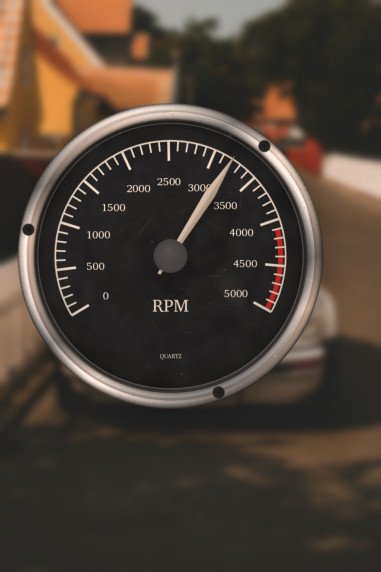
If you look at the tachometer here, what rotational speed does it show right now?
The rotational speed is 3200 rpm
